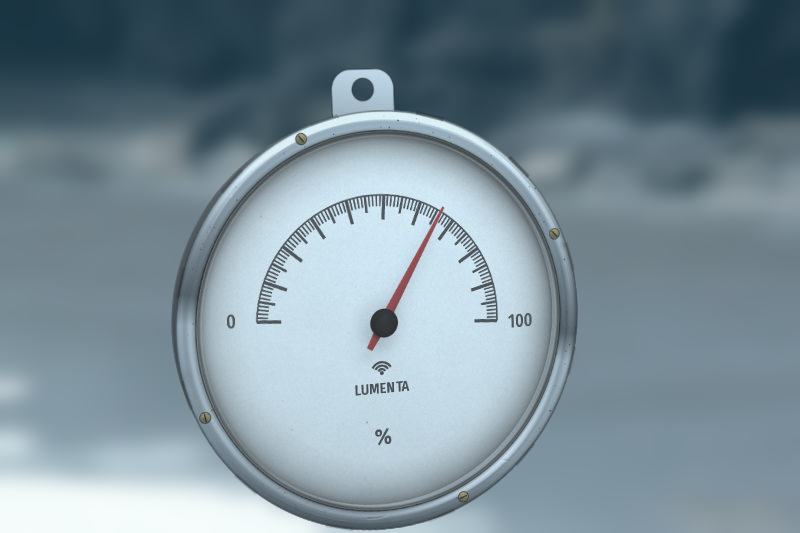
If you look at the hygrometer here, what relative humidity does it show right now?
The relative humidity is 65 %
